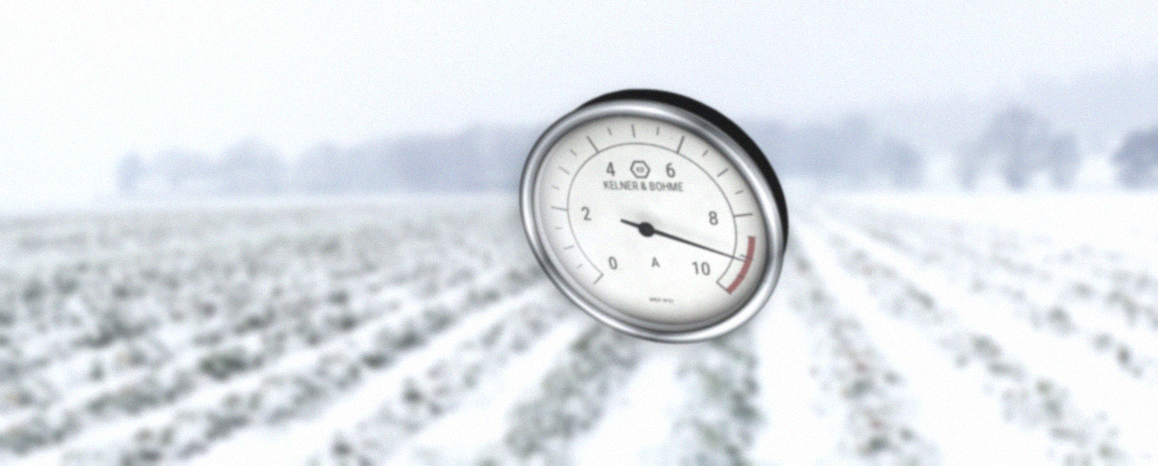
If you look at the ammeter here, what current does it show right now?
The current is 9 A
